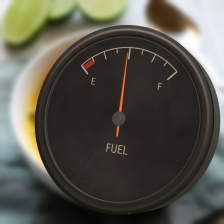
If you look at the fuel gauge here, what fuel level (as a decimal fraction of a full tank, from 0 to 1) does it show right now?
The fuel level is 0.5
